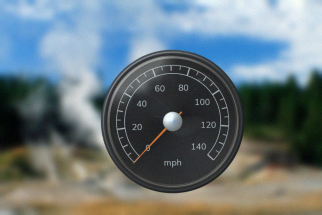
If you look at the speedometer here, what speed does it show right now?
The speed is 0 mph
